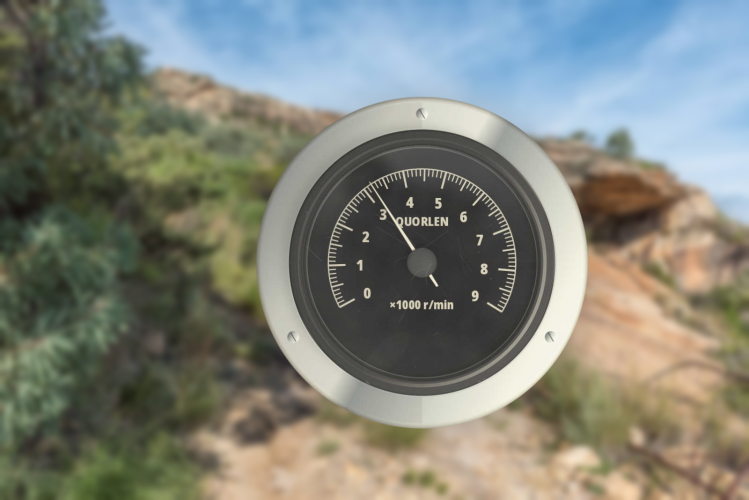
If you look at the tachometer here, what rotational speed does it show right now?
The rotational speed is 3200 rpm
